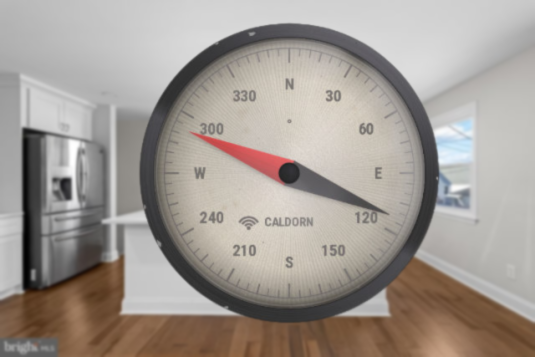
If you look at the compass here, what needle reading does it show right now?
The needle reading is 292.5 °
